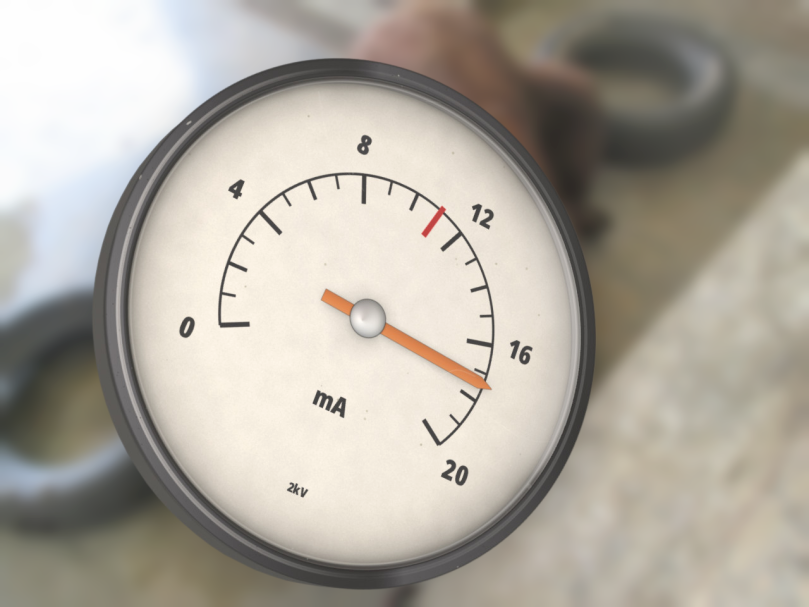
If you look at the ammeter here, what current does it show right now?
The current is 17.5 mA
